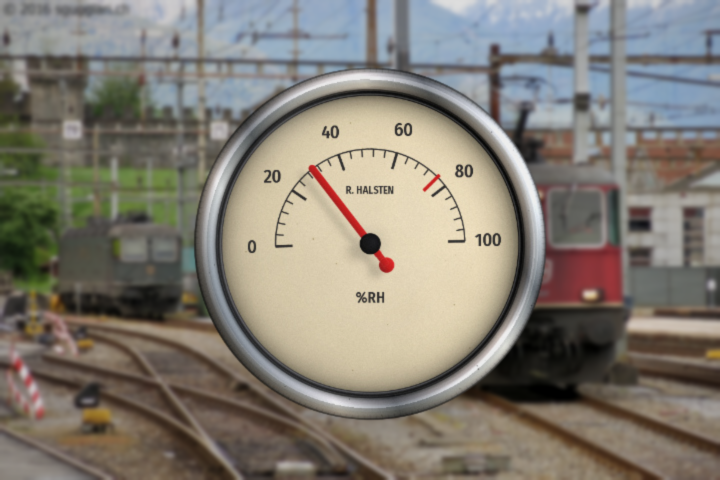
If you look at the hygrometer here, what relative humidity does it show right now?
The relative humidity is 30 %
